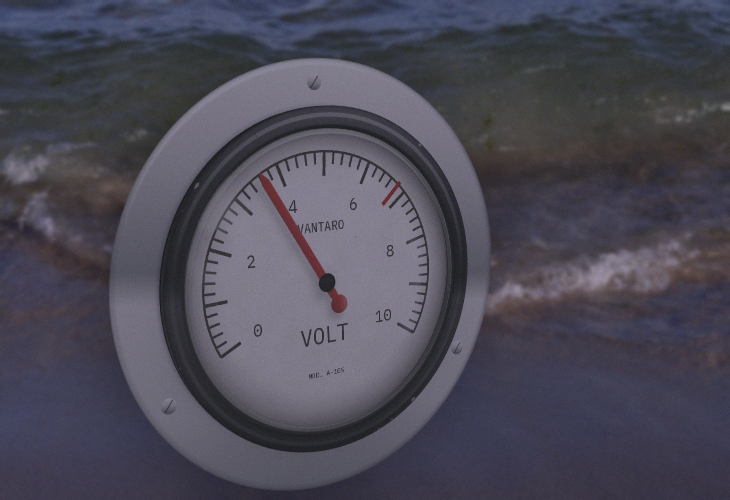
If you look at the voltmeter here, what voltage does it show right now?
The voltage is 3.6 V
